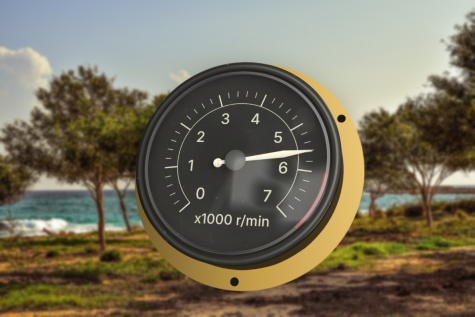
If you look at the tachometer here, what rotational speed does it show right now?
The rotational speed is 5600 rpm
